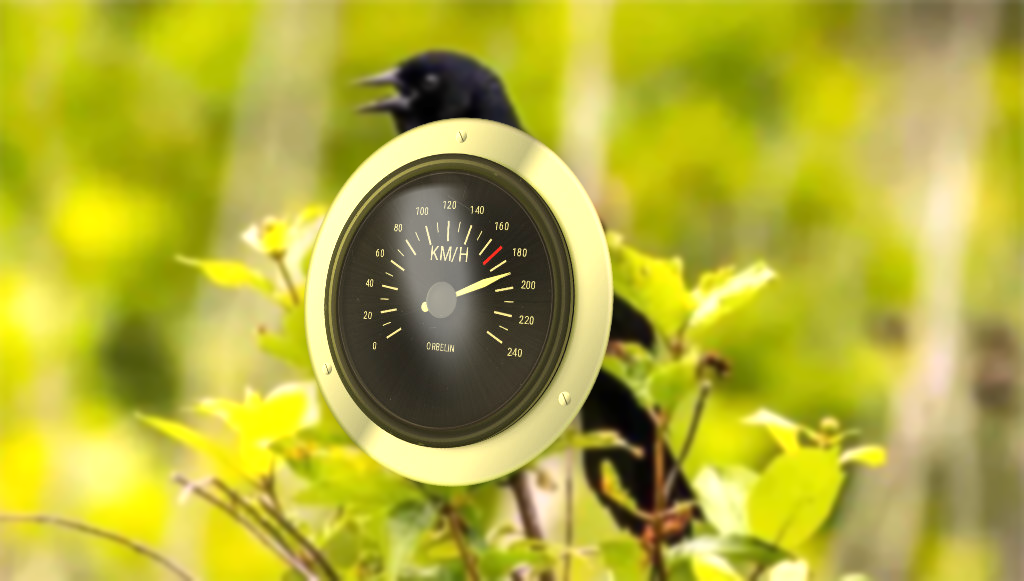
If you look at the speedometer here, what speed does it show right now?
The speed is 190 km/h
